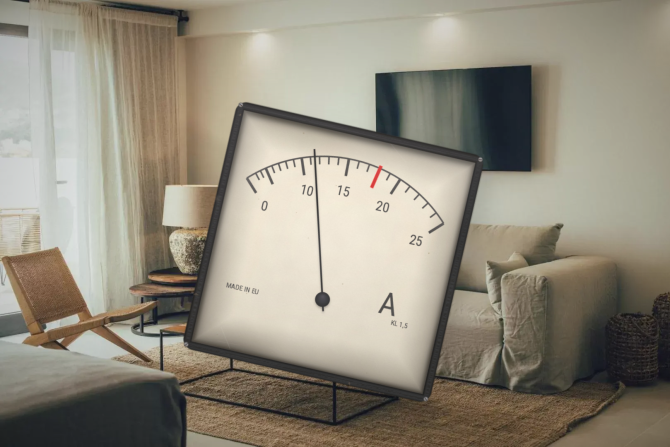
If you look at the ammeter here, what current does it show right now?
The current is 11.5 A
